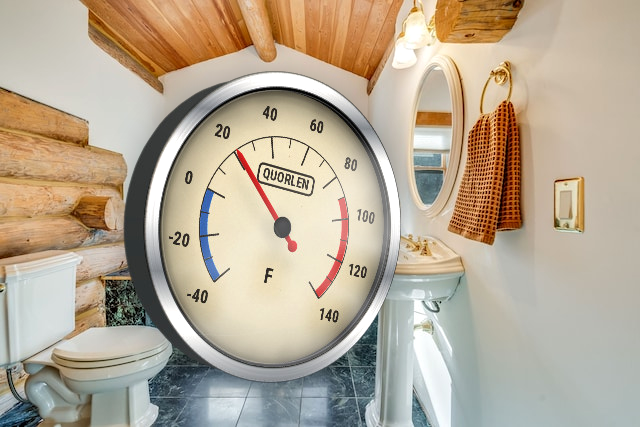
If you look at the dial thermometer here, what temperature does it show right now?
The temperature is 20 °F
